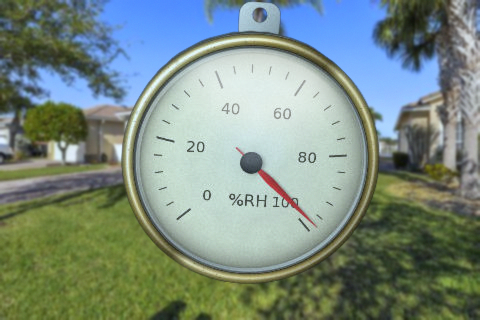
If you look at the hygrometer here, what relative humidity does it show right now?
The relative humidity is 98 %
